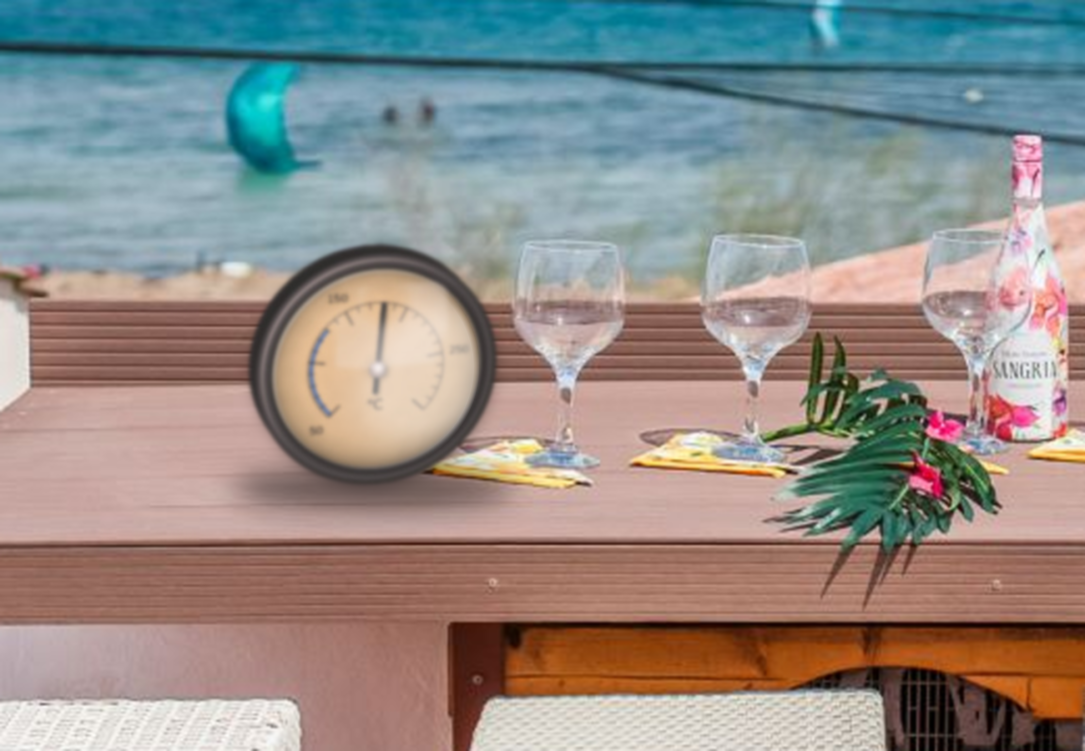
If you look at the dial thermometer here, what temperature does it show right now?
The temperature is 180 °C
